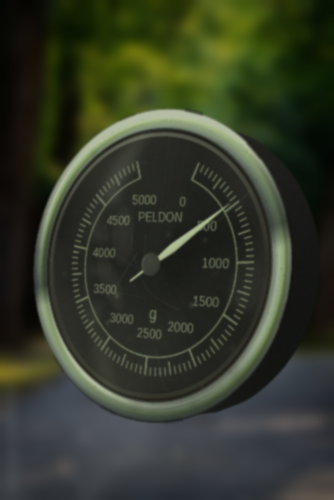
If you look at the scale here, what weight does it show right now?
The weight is 500 g
